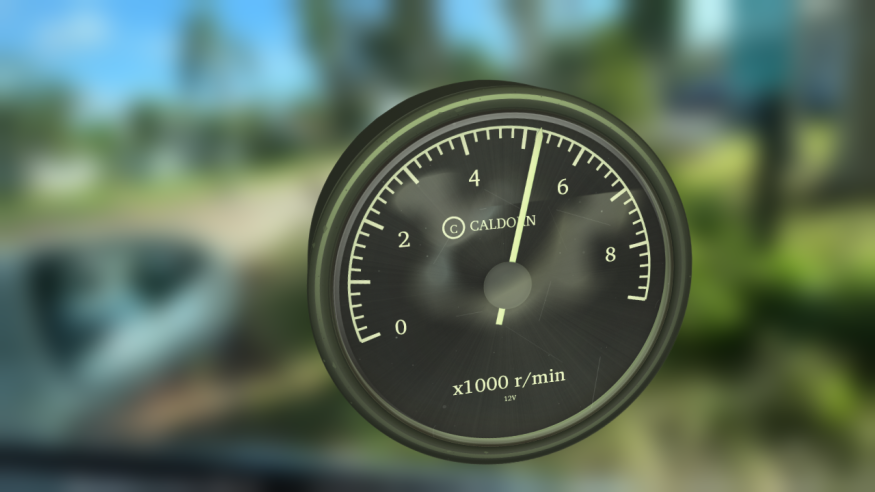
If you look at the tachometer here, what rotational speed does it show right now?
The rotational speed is 5200 rpm
